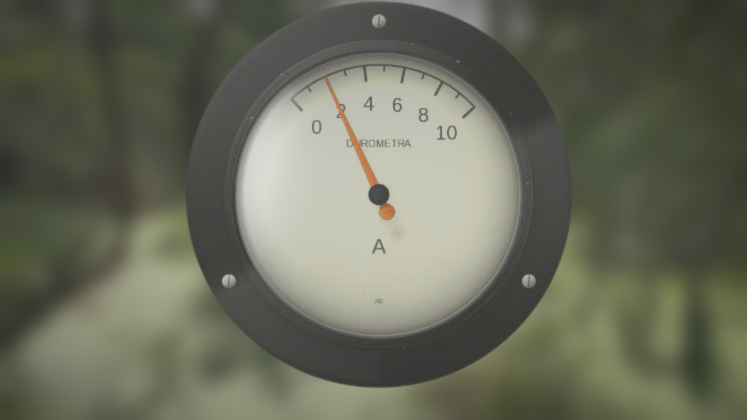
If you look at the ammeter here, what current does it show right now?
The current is 2 A
